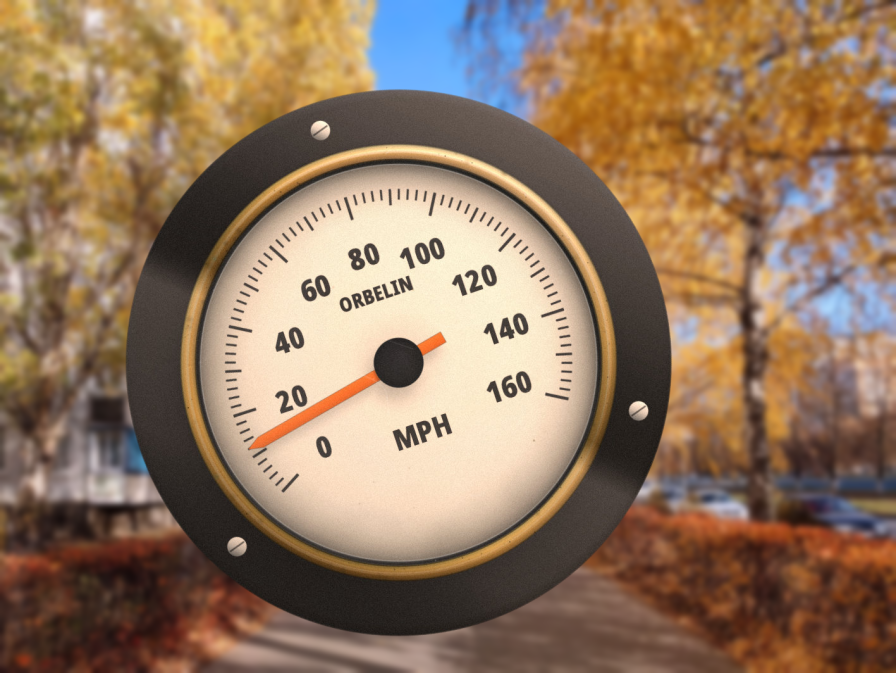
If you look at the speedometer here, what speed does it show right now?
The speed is 12 mph
